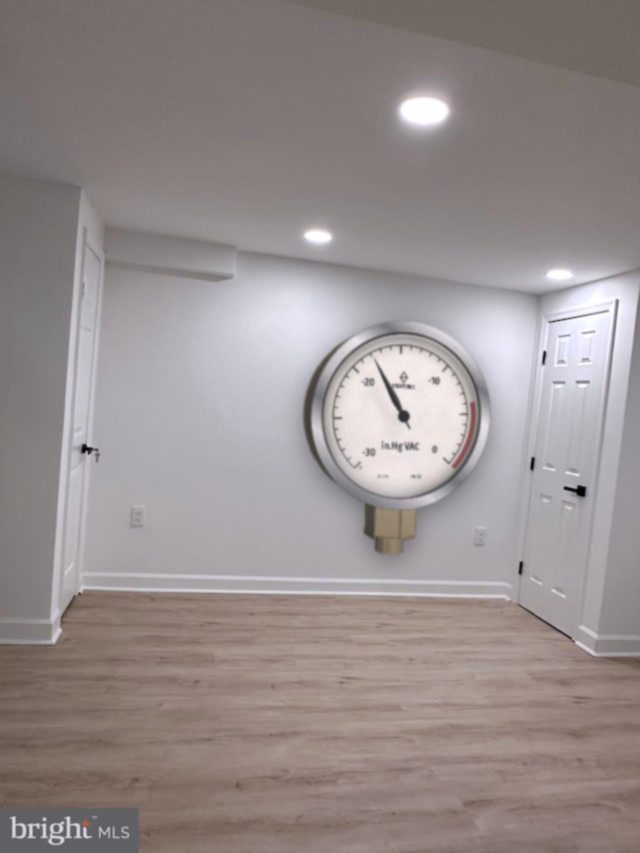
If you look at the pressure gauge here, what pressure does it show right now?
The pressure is -18 inHg
